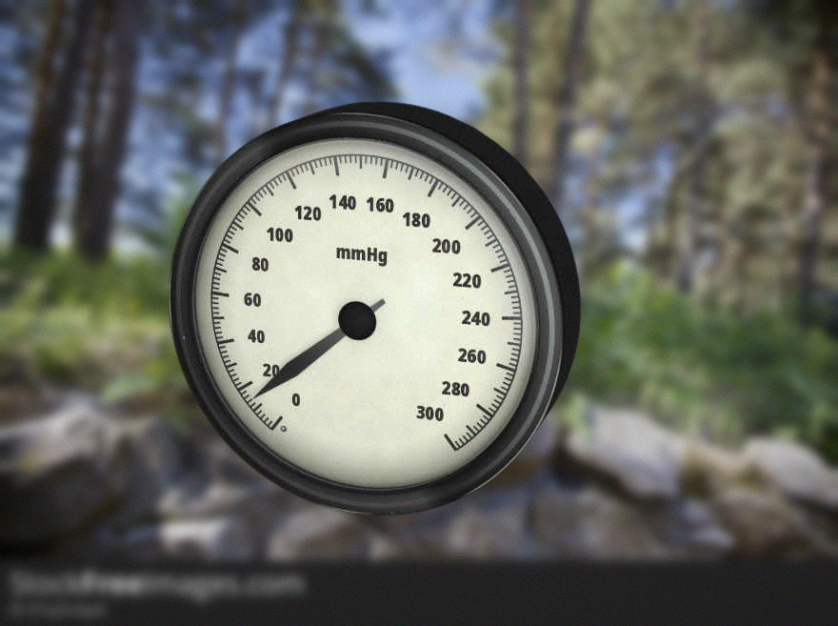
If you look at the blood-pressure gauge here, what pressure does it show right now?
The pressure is 14 mmHg
